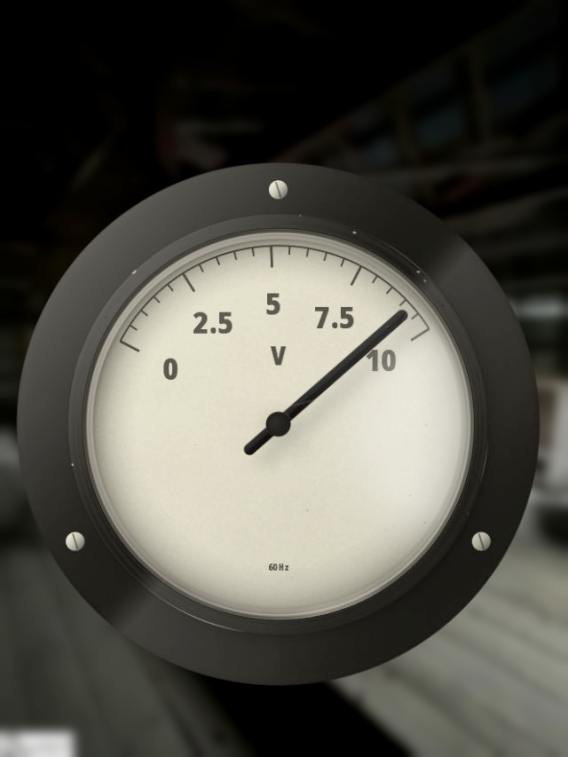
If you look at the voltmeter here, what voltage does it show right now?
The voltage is 9.25 V
